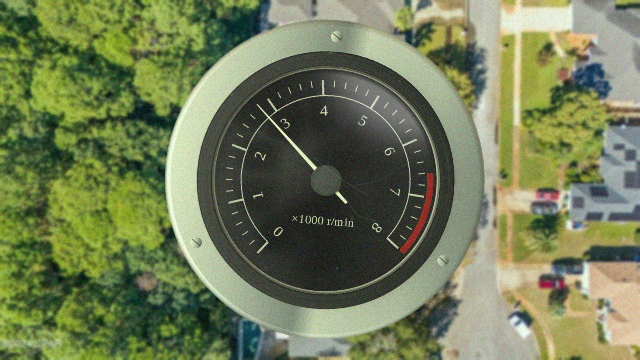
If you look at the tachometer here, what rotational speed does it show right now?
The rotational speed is 2800 rpm
